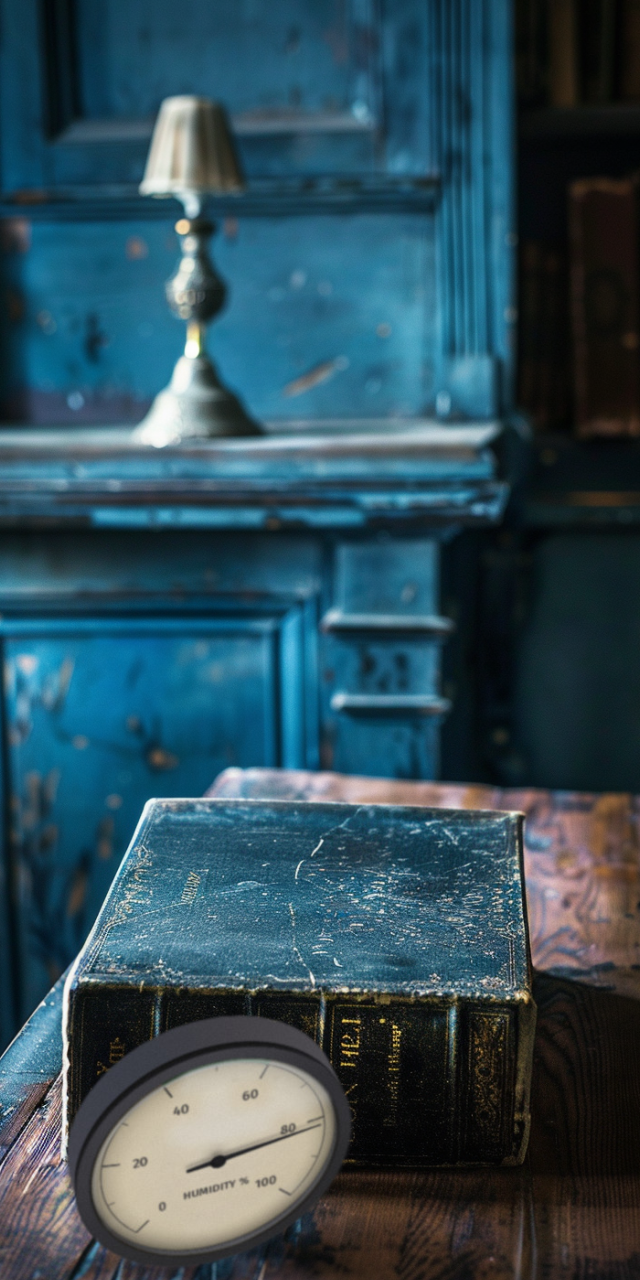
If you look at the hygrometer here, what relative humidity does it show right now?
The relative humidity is 80 %
